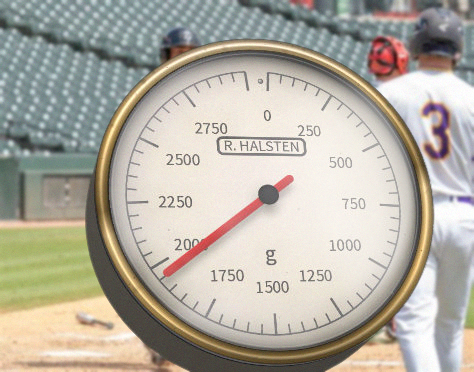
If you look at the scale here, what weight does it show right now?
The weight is 1950 g
